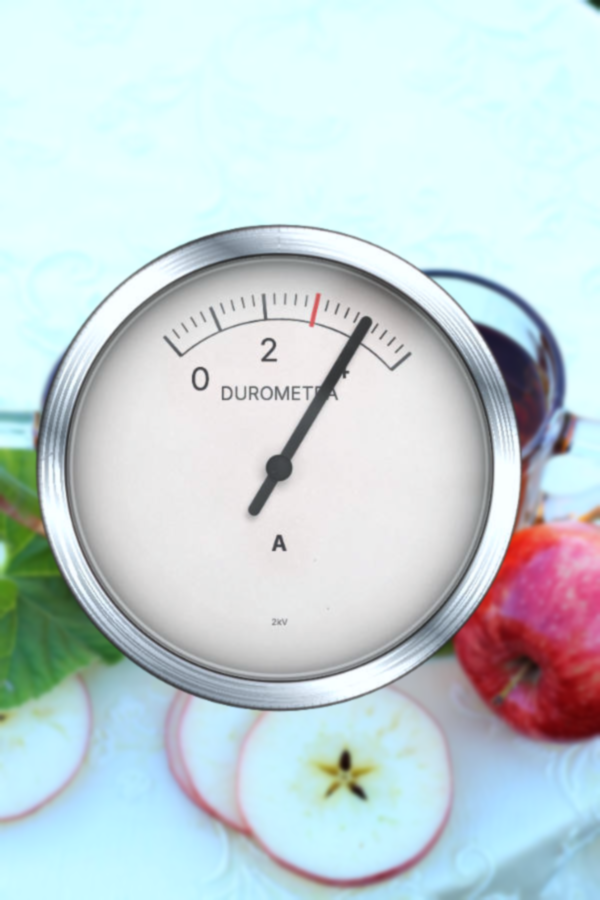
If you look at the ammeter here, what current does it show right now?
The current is 4 A
